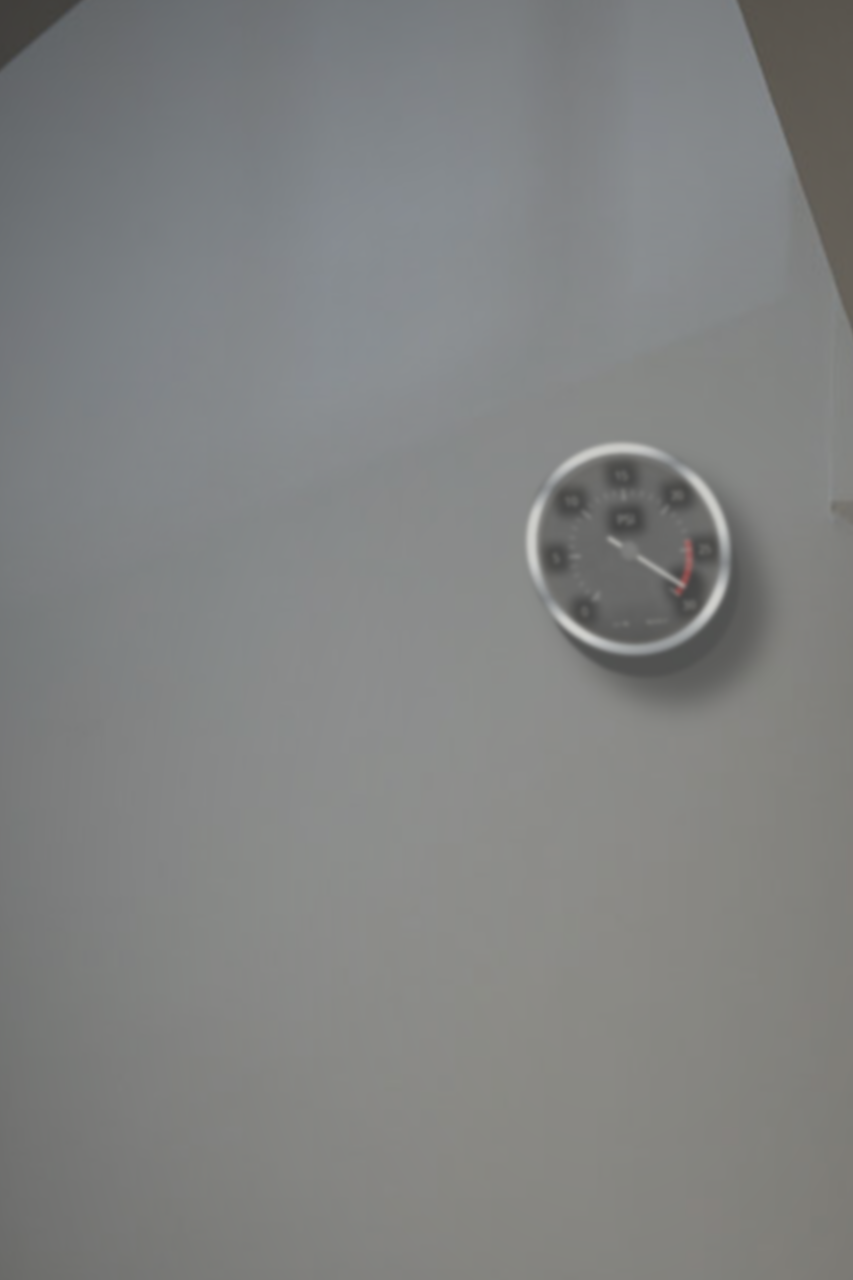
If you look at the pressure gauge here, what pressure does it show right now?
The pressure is 29 psi
